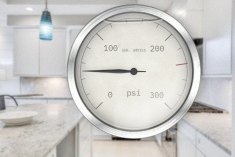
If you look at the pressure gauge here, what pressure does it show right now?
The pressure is 50 psi
